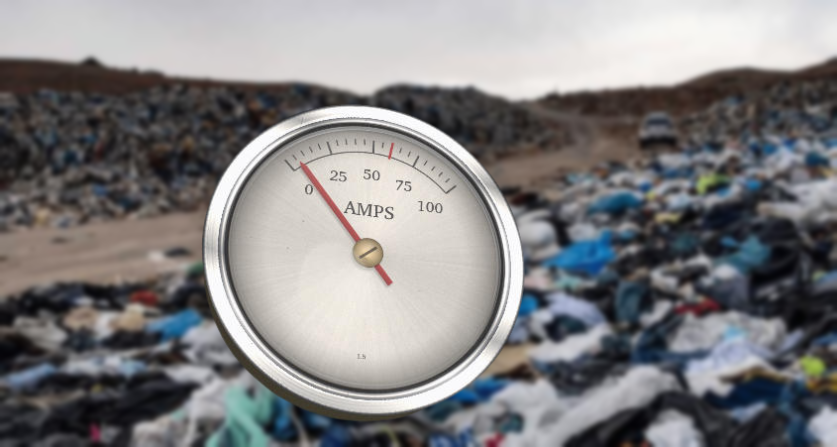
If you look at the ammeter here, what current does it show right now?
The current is 5 A
